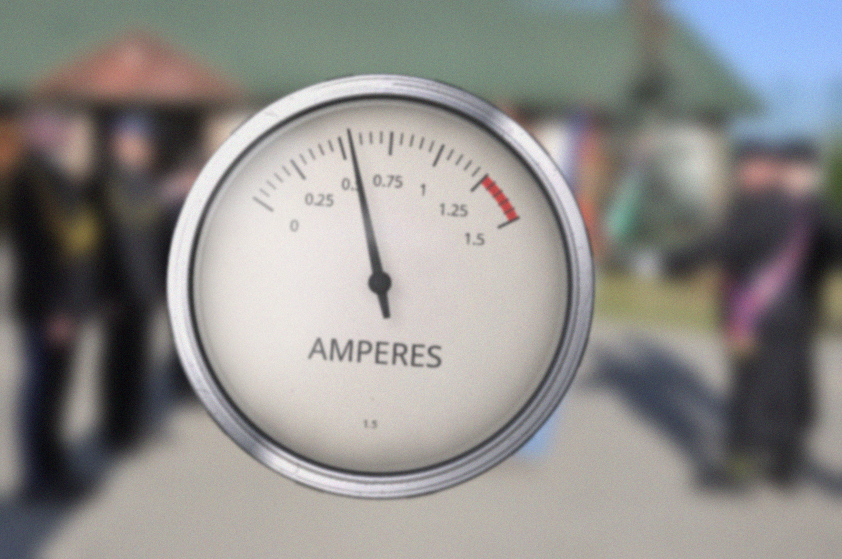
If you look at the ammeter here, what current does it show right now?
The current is 0.55 A
